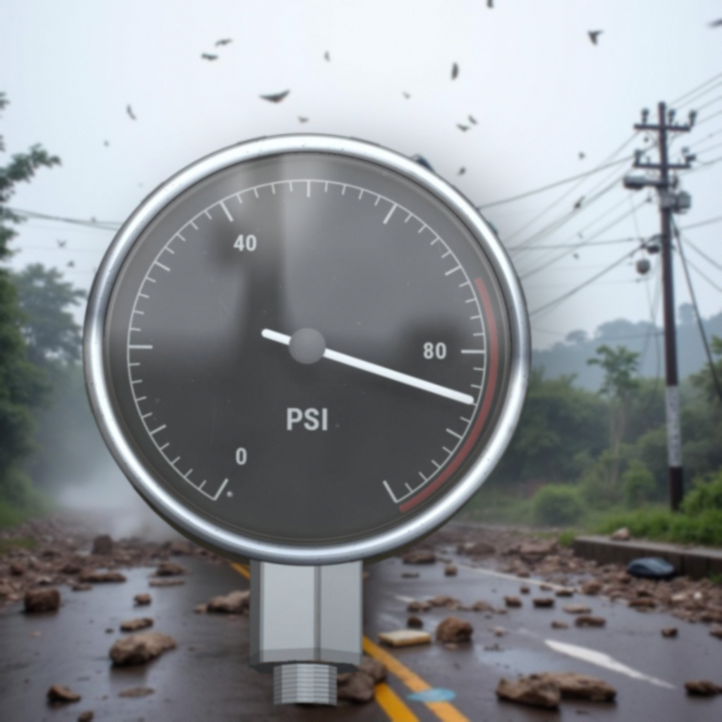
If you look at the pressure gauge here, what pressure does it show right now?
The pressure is 86 psi
